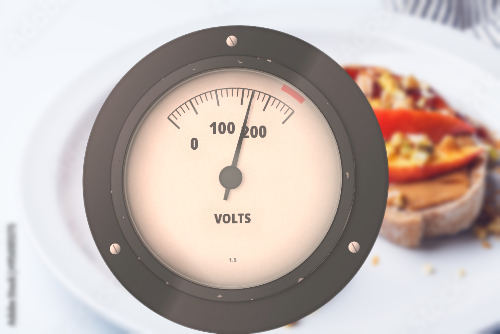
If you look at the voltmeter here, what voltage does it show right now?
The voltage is 170 V
